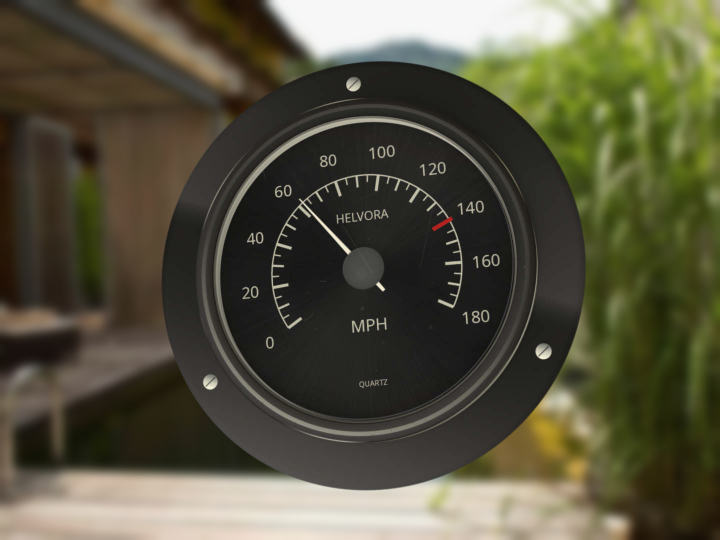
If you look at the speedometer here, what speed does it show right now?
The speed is 62.5 mph
